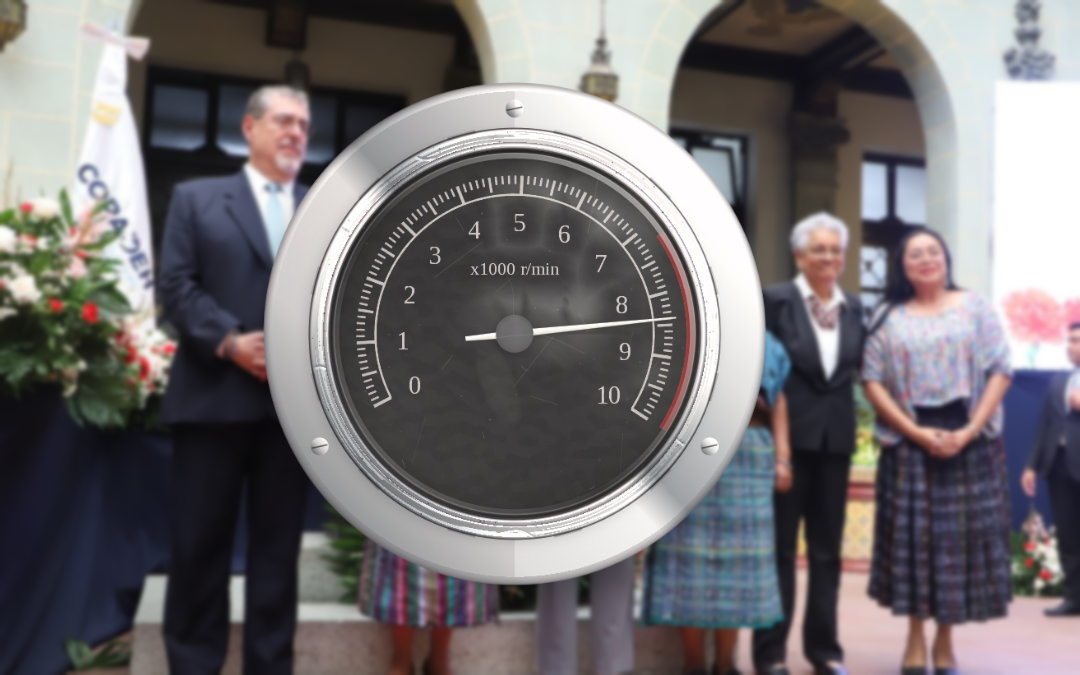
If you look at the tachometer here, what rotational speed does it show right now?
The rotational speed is 8400 rpm
